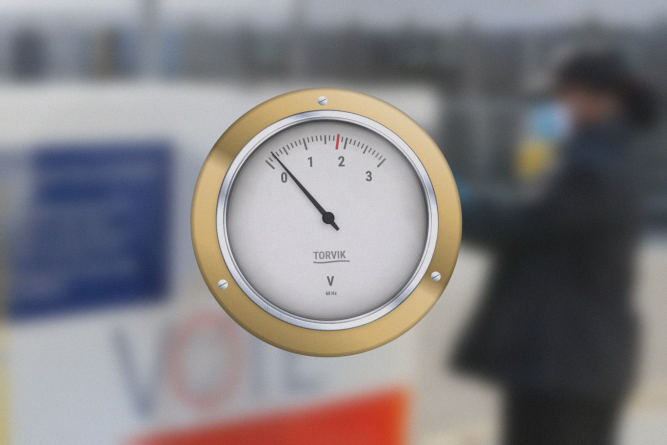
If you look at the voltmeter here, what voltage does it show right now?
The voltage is 0.2 V
